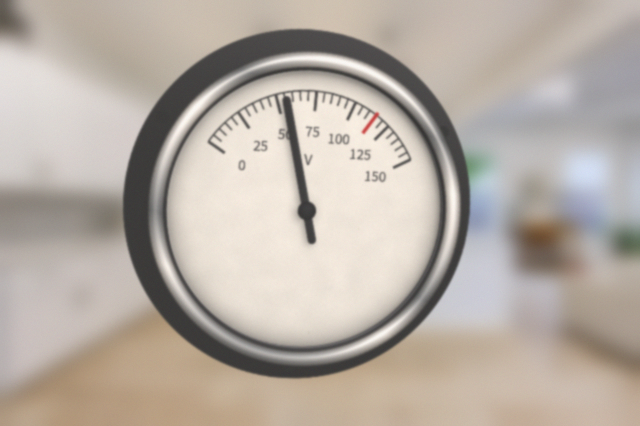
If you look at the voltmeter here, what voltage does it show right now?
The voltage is 55 V
